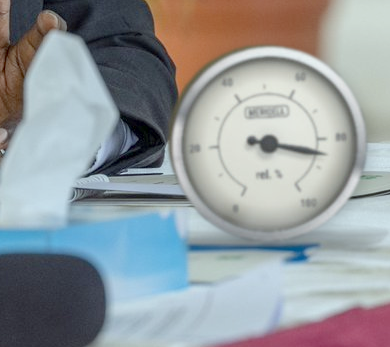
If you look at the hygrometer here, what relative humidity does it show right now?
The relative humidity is 85 %
